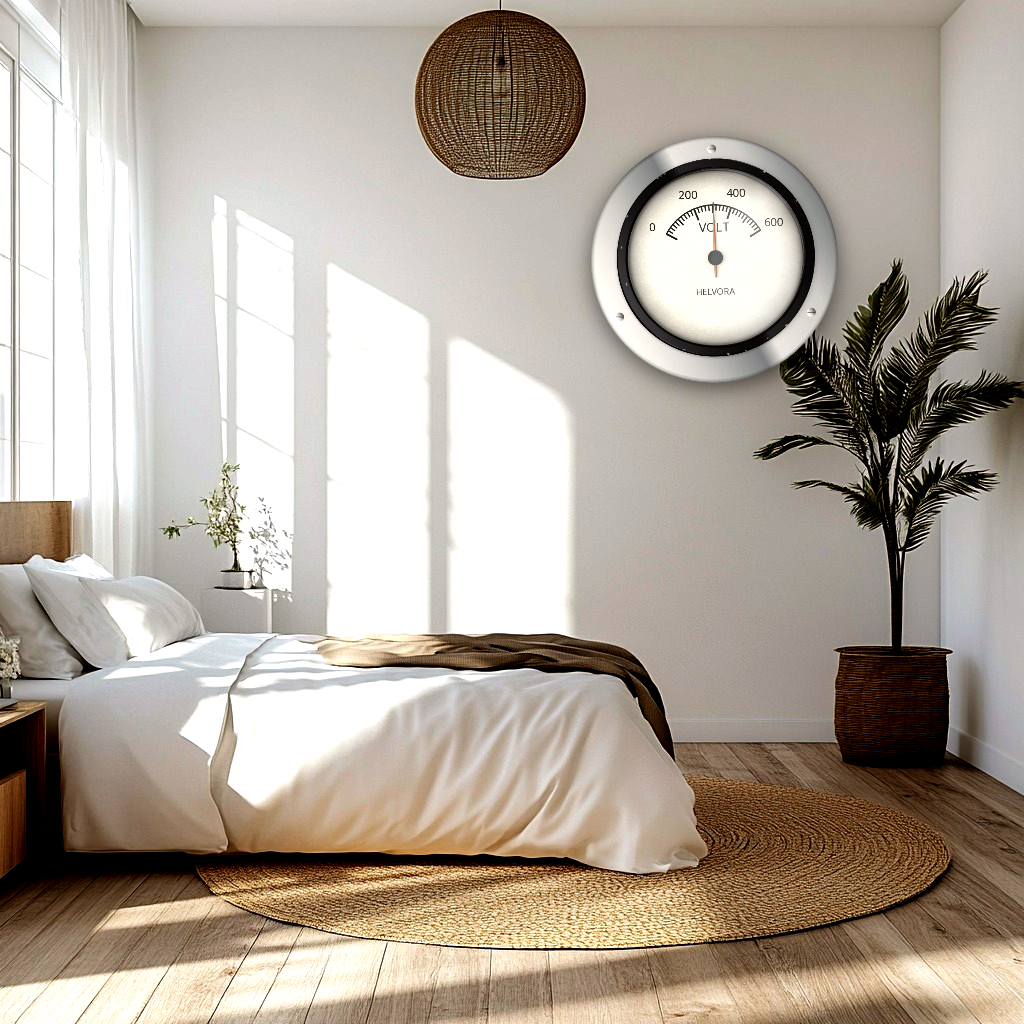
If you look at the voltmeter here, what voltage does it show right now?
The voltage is 300 V
